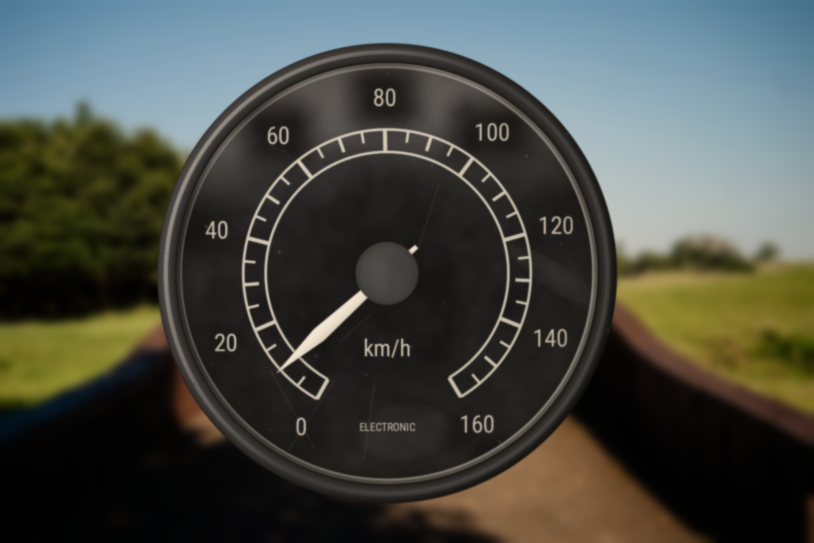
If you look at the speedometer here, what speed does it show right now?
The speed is 10 km/h
